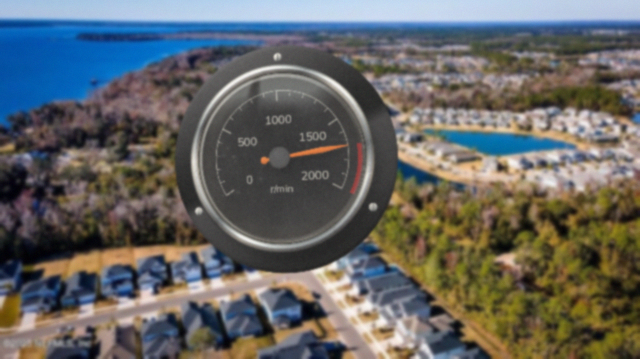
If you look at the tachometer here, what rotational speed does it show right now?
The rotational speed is 1700 rpm
